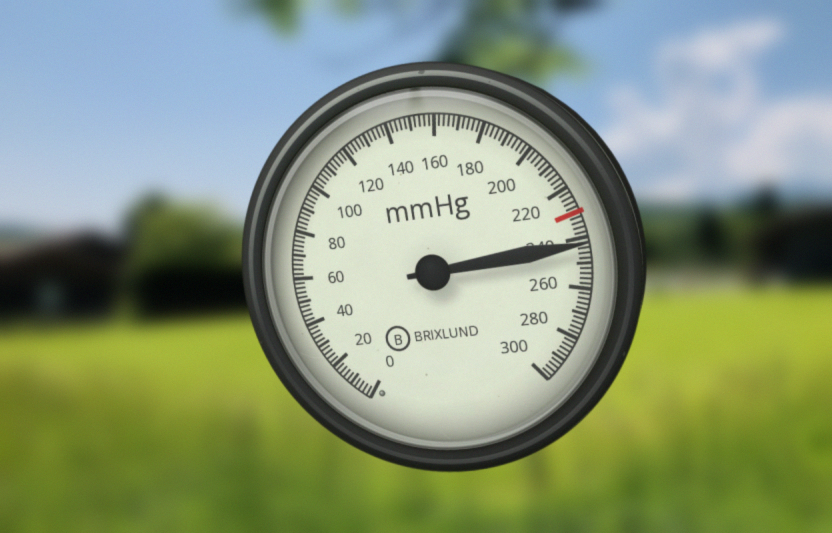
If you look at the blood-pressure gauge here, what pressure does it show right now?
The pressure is 242 mmHg
